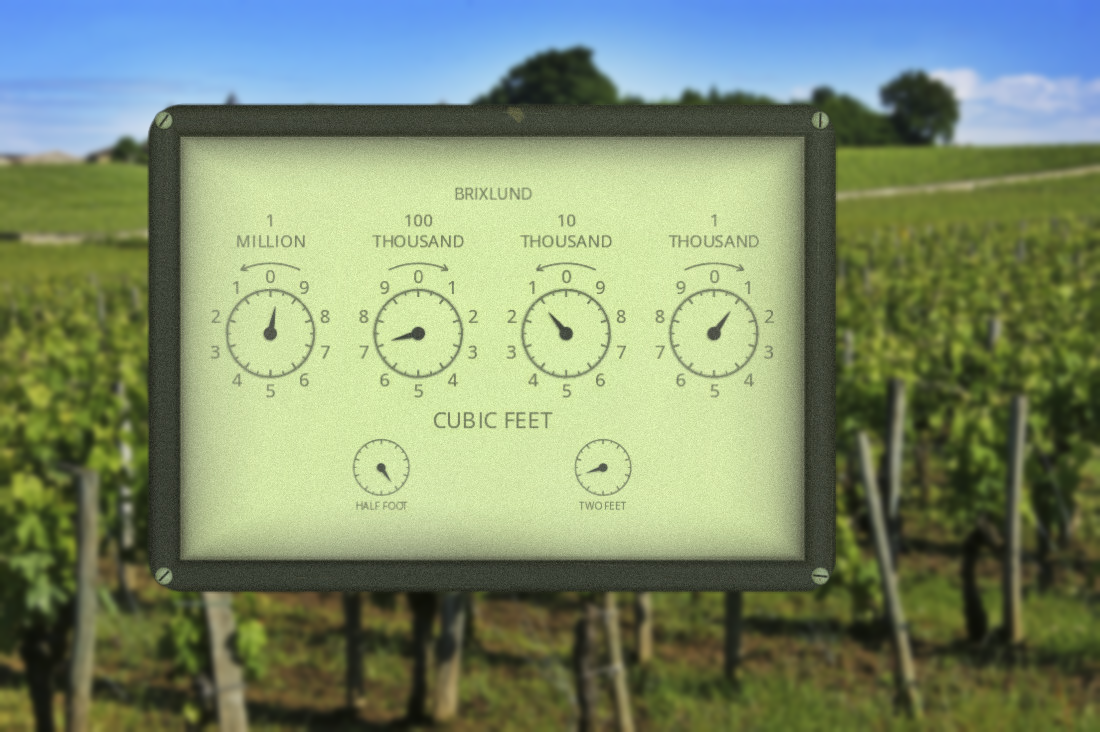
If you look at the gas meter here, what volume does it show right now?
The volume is 971100 ft³
